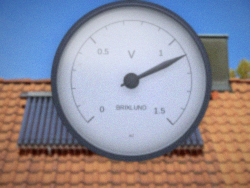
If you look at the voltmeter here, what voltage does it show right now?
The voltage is 1.1 V
